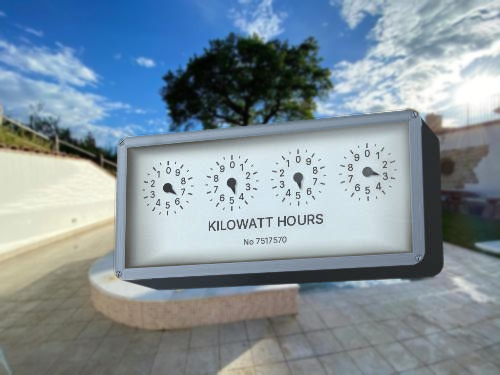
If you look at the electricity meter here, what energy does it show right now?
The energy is 6453 kWh
